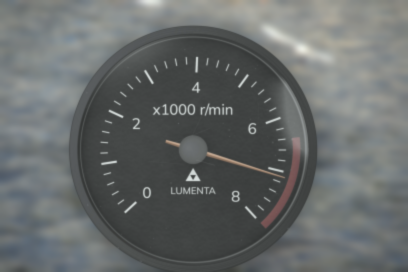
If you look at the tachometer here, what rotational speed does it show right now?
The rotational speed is 7100 rpm
